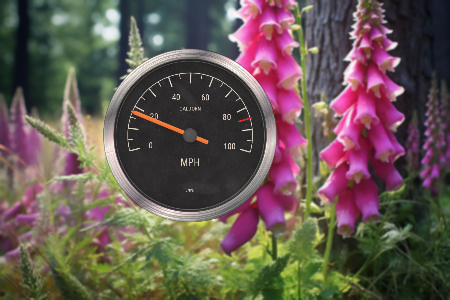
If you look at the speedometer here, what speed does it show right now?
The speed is 17.5 mph
